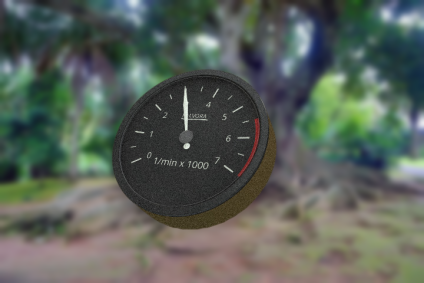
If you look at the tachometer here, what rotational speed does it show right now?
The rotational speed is 3000 rpm
